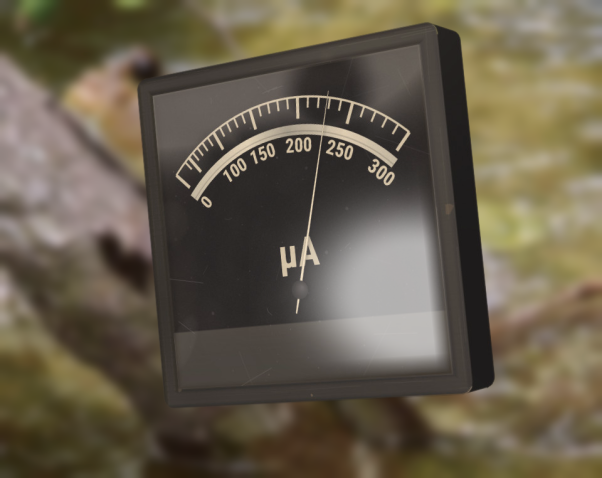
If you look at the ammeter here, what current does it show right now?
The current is 230 µA
